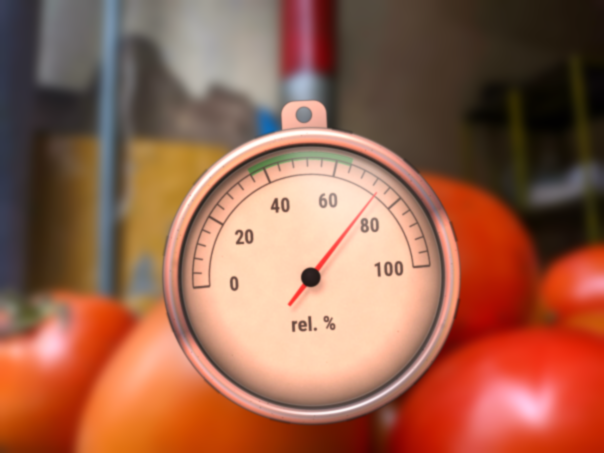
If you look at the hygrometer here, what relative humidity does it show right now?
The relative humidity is 74 %
